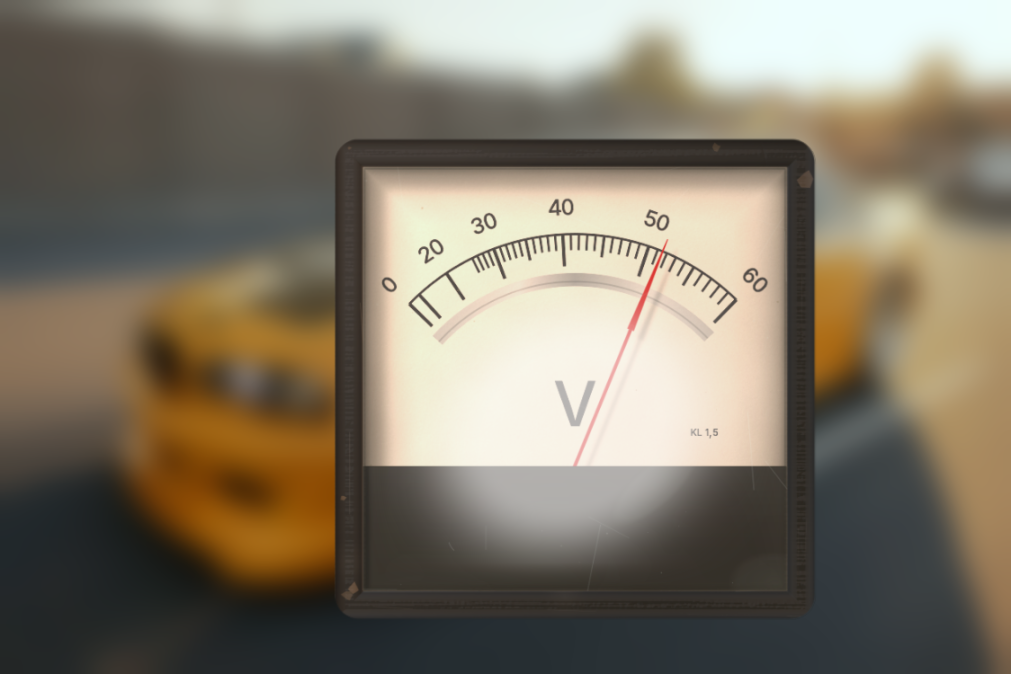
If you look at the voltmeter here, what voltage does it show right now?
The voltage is 51.5 V
